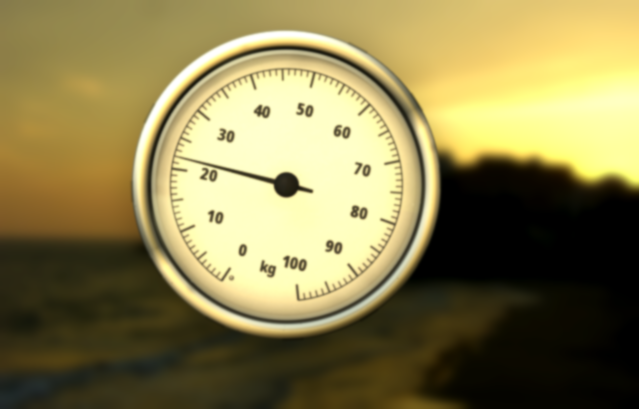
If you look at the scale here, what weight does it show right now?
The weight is 22 kg
